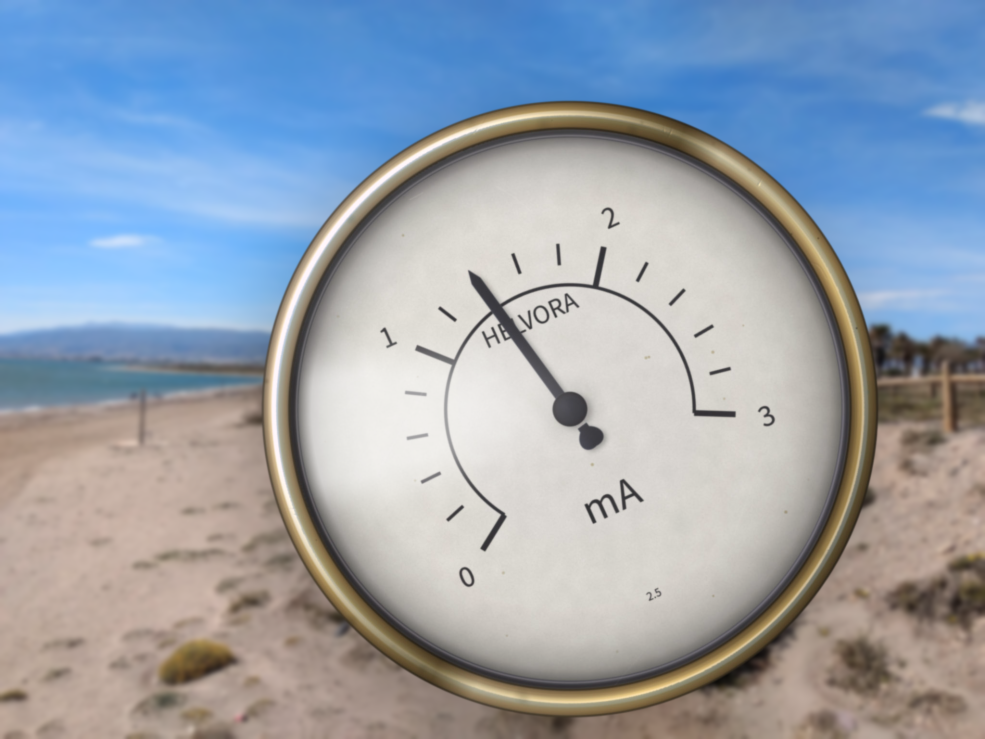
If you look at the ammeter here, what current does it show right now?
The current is 1.4 mA
